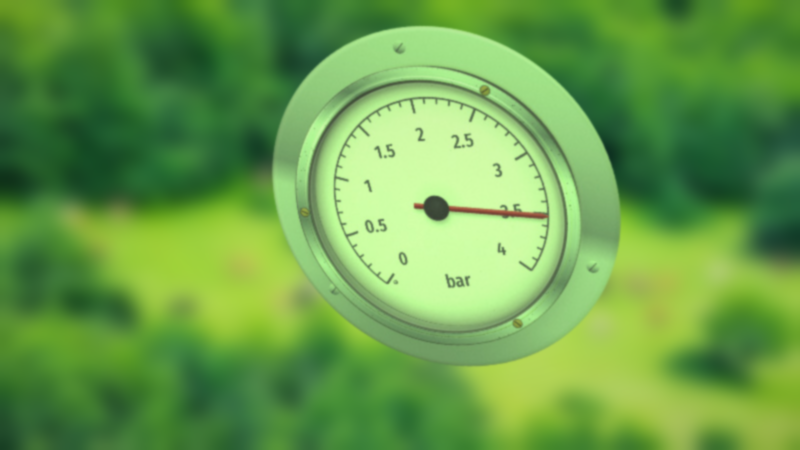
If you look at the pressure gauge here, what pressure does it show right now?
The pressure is 3.5 bar
